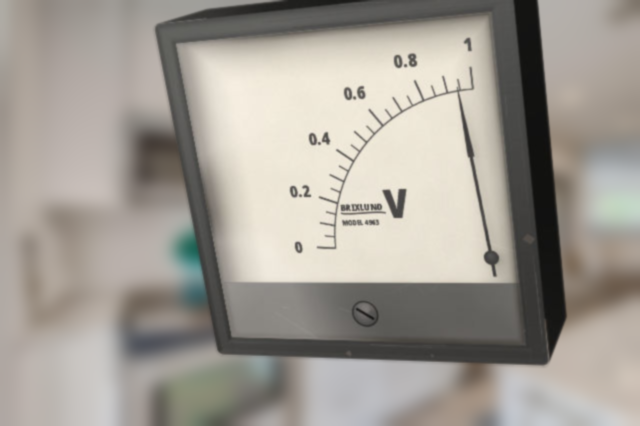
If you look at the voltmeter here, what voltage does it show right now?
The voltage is 0.95 V
